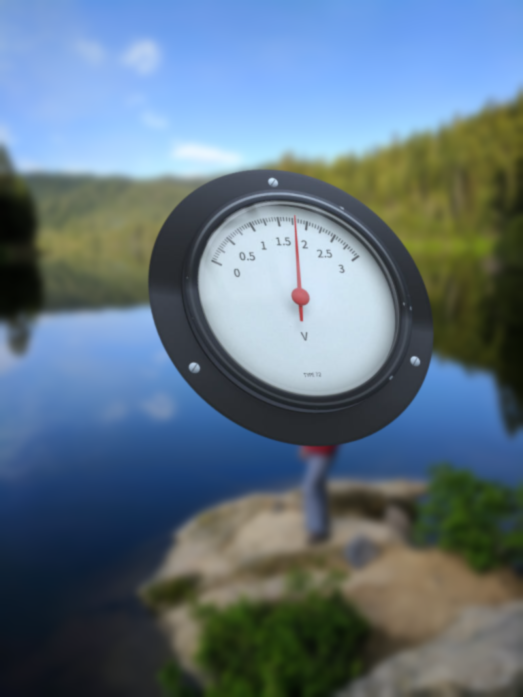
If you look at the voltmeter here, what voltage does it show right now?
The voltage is 1.75 V
